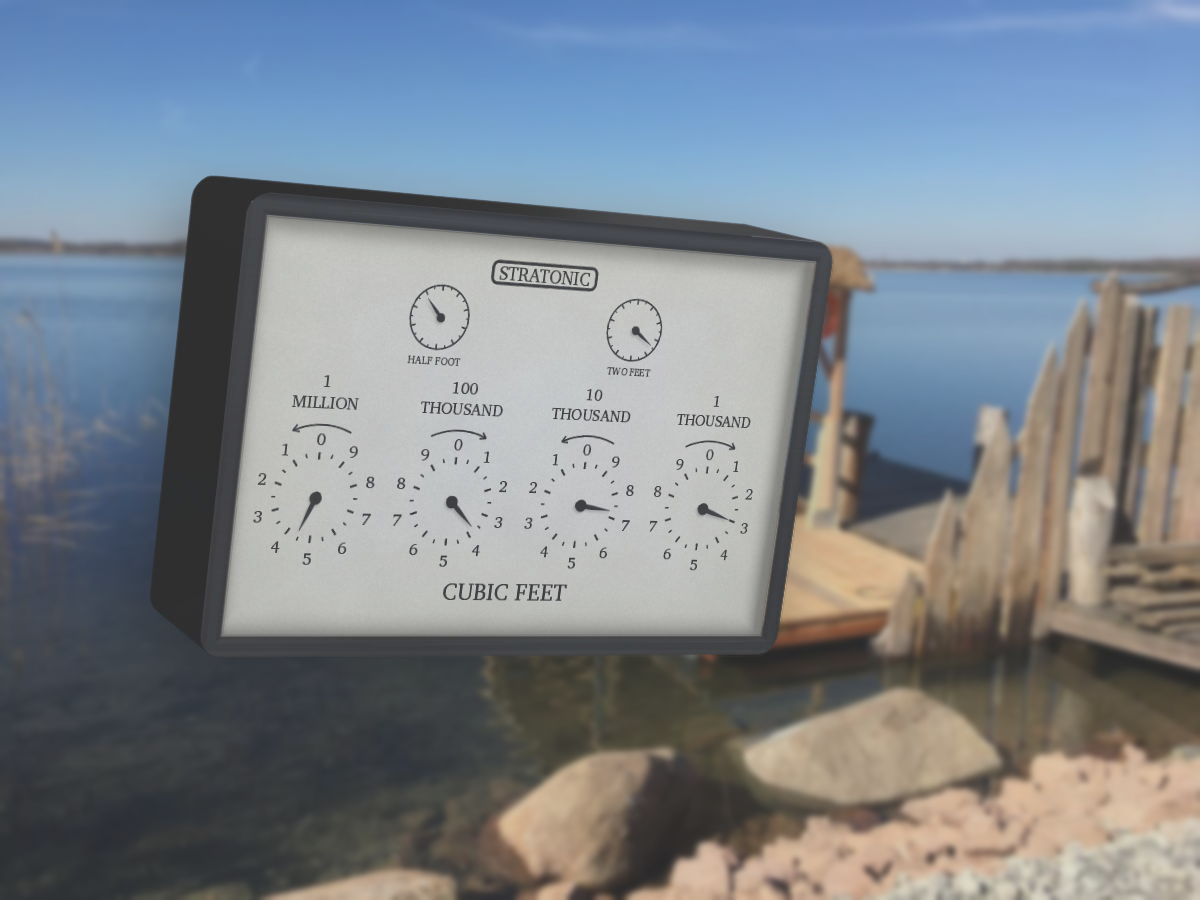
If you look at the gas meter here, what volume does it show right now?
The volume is 437300 ft³
